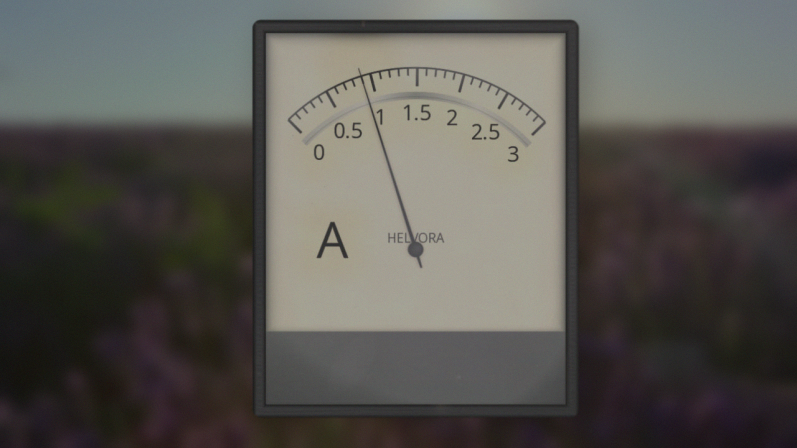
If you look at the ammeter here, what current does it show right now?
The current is 0.9 A
